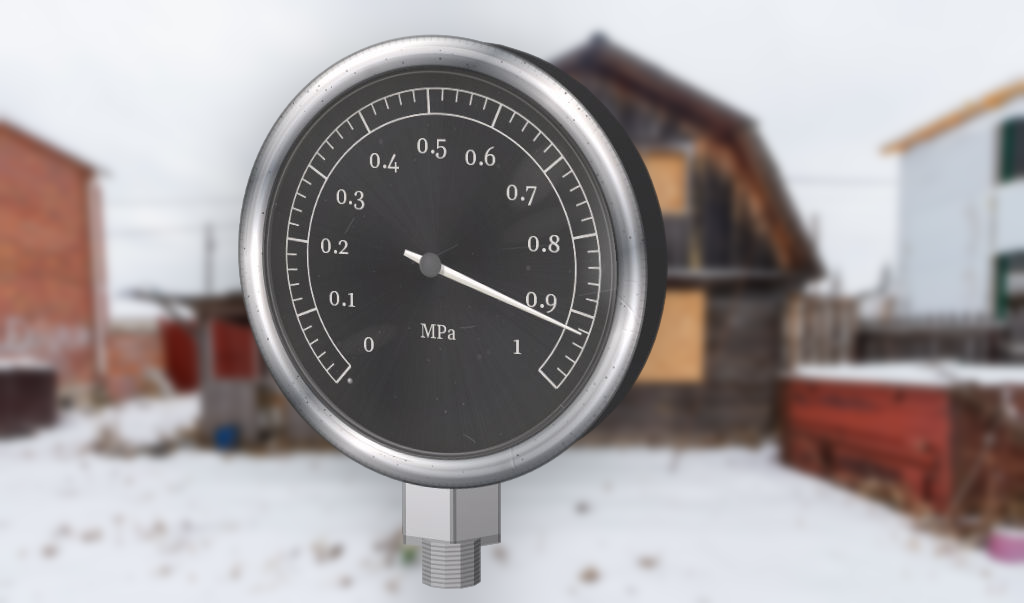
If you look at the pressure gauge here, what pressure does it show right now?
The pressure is 0.92 MPa
